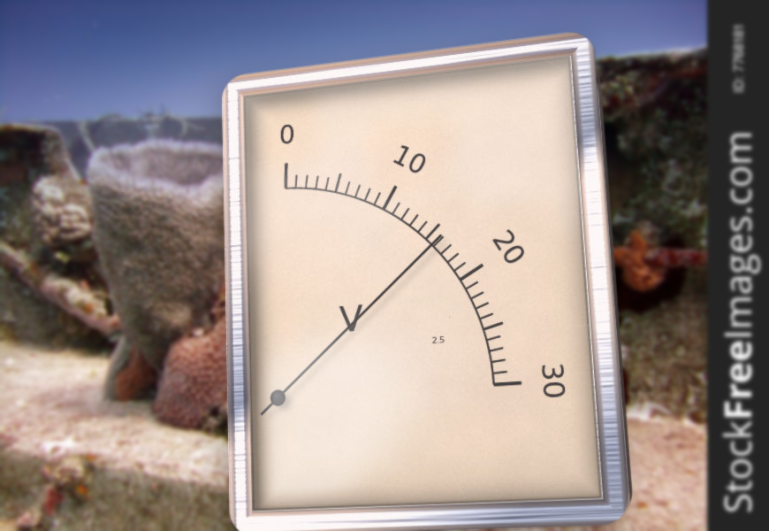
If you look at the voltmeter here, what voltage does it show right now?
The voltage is 16 V
